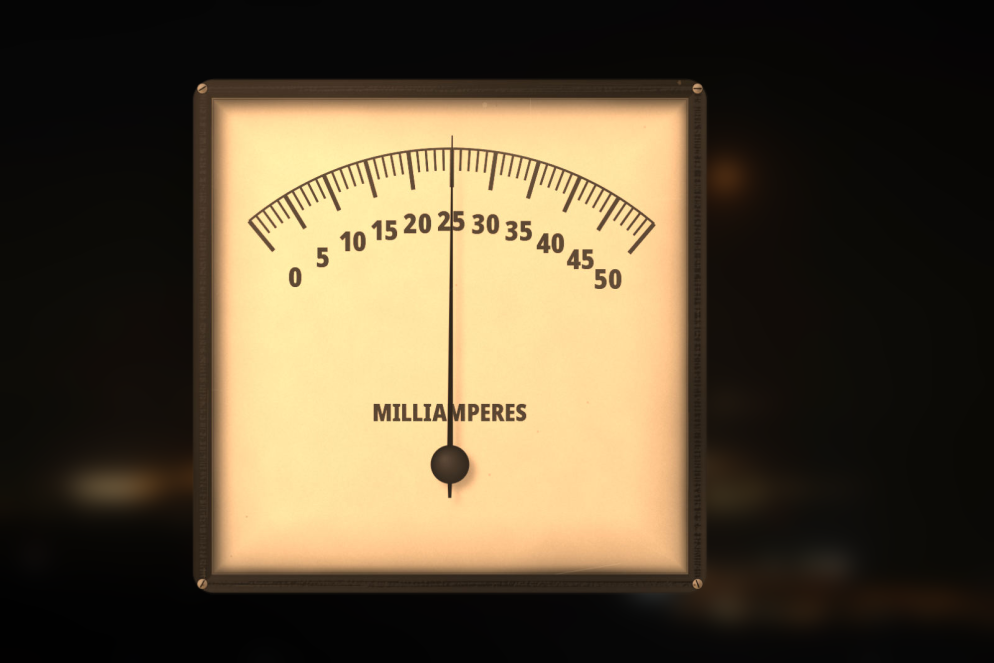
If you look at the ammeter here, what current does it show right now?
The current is 25 mA
